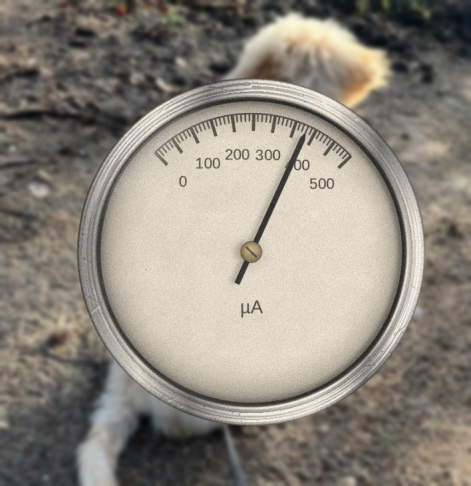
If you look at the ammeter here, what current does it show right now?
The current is 380 µA
